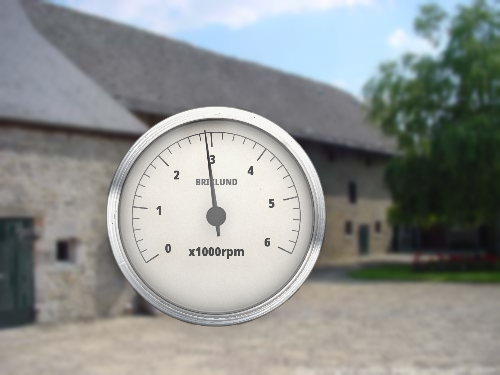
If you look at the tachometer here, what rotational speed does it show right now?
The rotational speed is 2900 rpm
